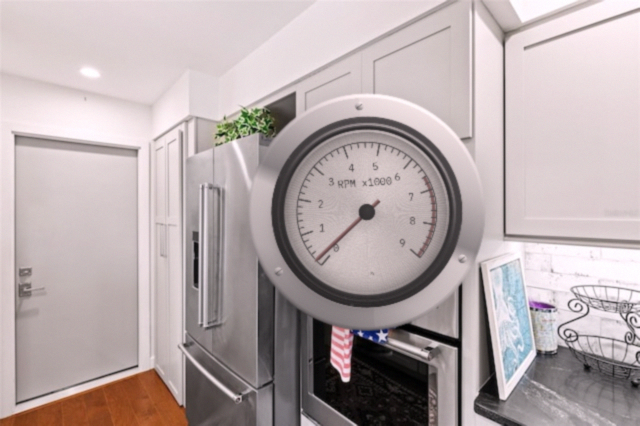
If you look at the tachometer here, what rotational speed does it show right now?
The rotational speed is 200 rpm
